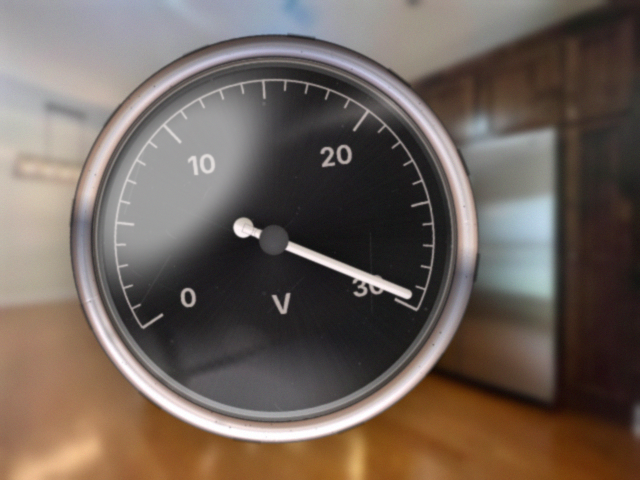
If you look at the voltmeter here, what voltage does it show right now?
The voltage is 29.5 V
